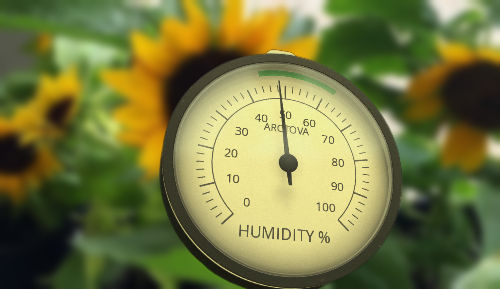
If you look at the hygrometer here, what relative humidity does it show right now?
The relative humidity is 48 %
